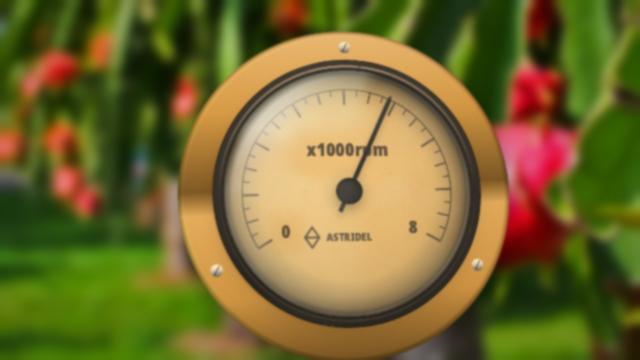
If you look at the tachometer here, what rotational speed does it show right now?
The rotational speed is 4875 rpm
